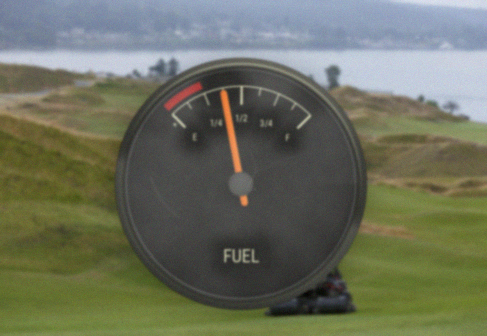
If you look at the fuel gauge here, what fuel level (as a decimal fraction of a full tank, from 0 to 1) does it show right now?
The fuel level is 0.375
